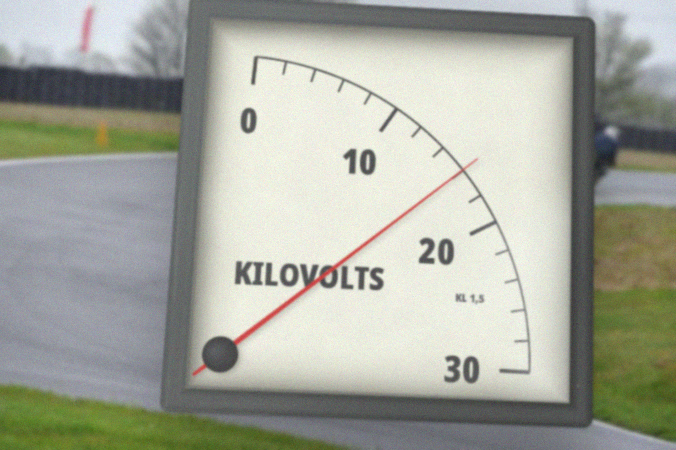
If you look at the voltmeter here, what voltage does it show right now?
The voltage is 16 kV
